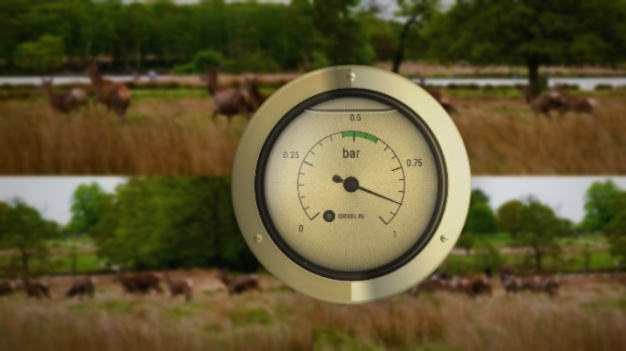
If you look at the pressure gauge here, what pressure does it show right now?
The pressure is 0.9 bar
